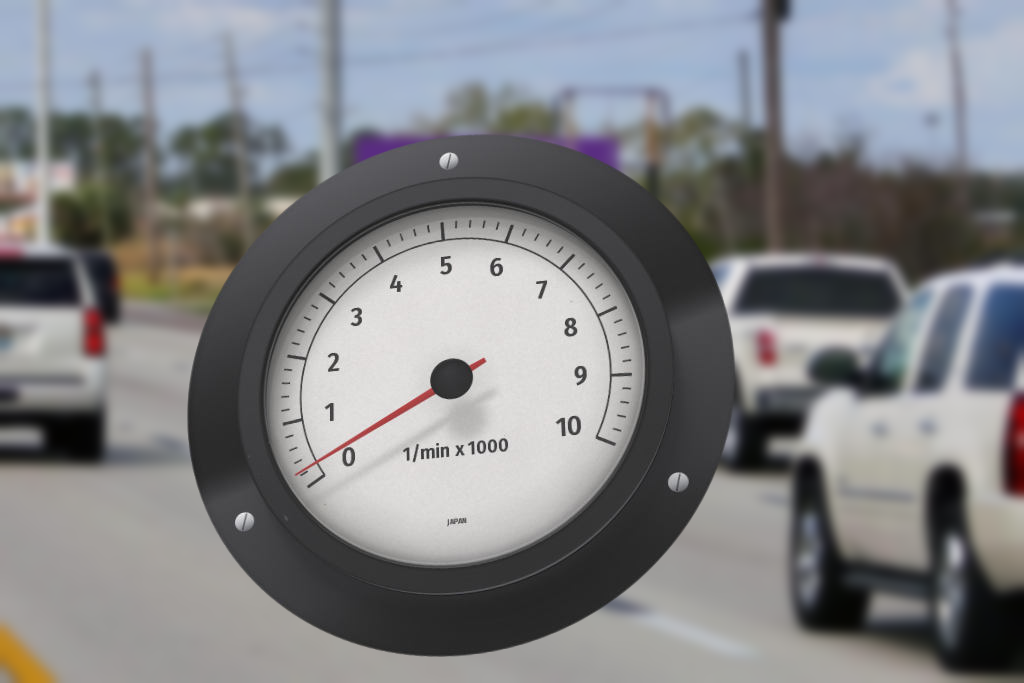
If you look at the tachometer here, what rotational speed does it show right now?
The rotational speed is 200 rpm
